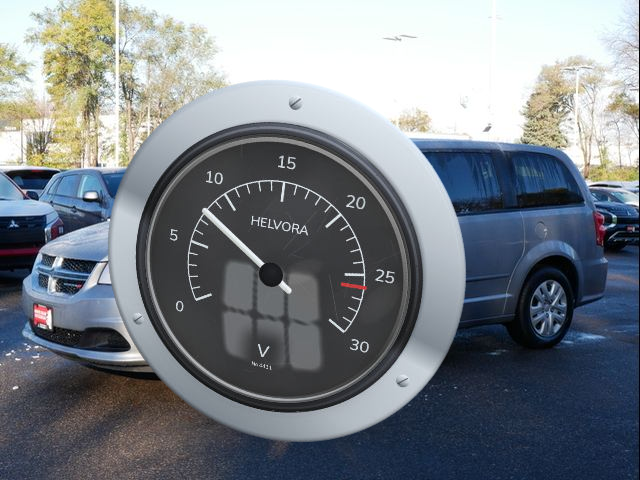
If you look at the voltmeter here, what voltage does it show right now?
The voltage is 8 V
